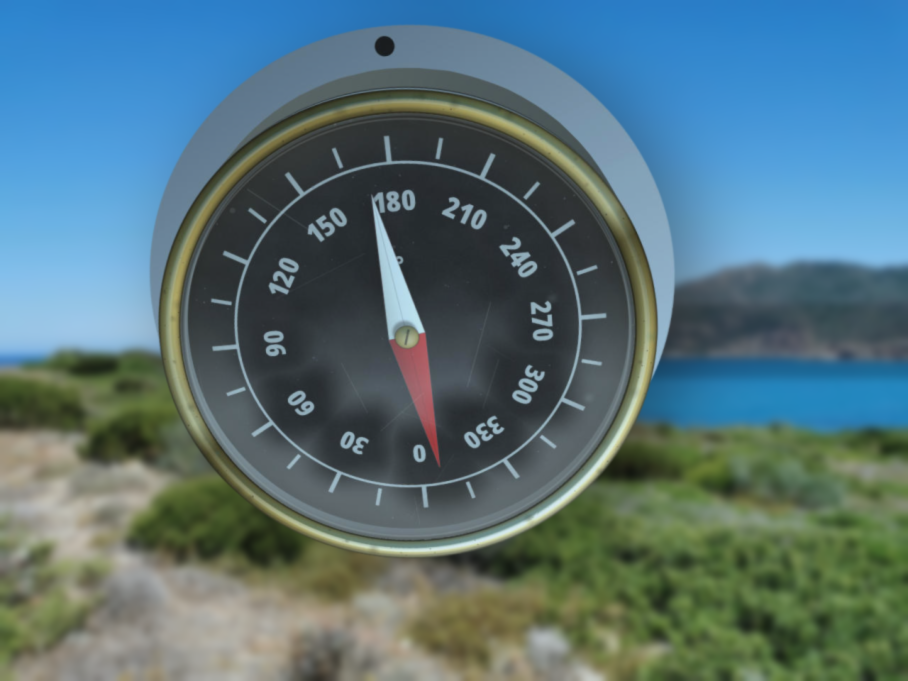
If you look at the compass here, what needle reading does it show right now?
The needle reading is 352.5 °
